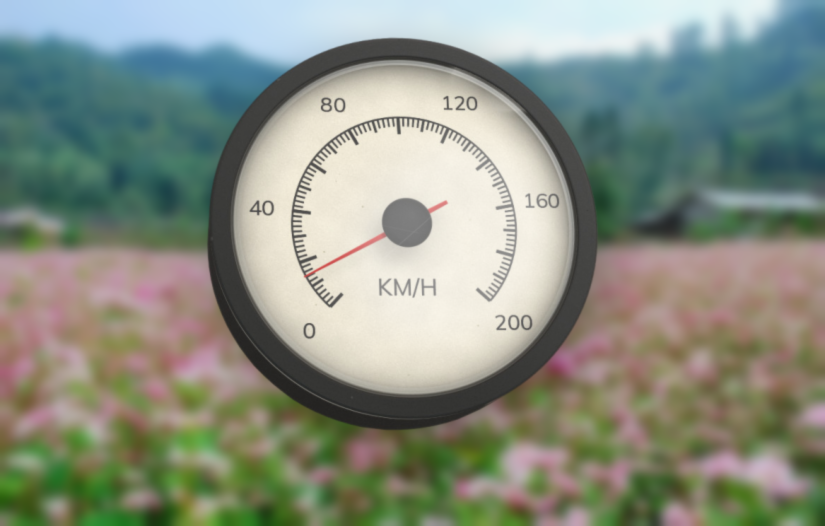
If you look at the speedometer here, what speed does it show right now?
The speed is 14 km/h
